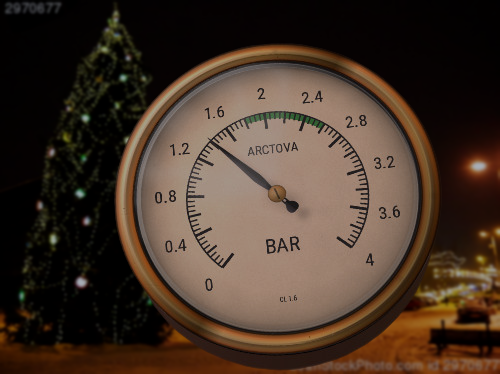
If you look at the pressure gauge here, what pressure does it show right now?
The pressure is 1.4 bar
